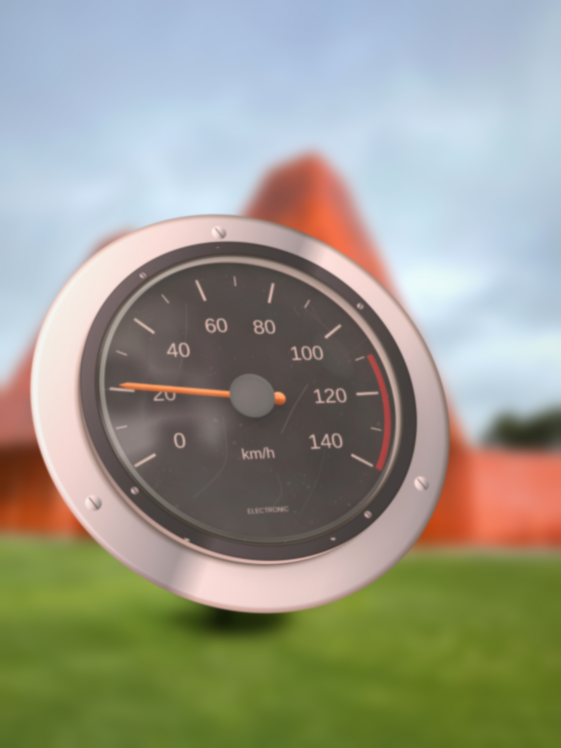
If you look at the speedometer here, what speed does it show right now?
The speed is 20 km/h
